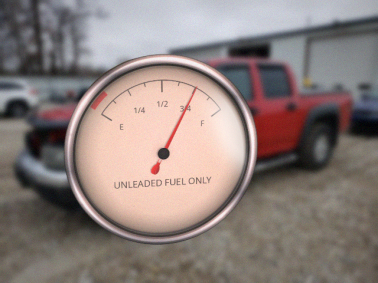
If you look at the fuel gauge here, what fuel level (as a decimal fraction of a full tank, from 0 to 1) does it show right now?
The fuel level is 0.75
